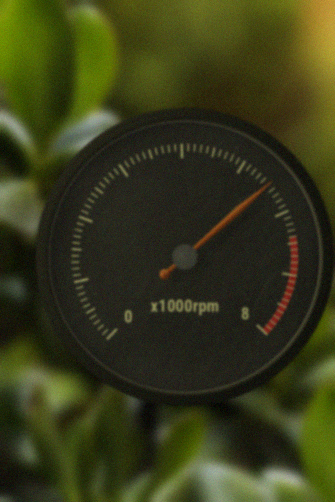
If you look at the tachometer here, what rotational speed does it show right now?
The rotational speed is 5500 rpm
